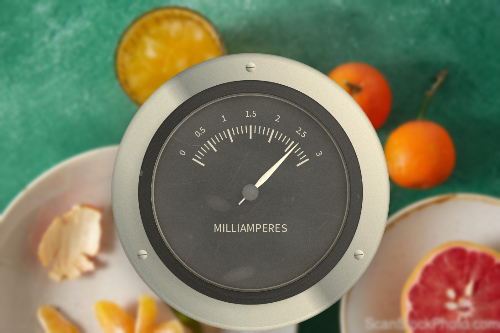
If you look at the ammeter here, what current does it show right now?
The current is 2.6 mA
